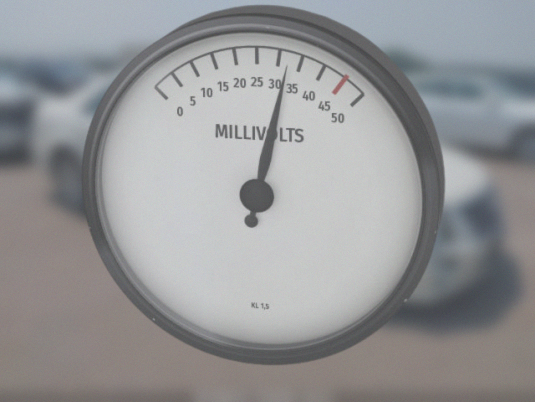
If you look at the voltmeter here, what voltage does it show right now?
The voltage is 32.5 mV
